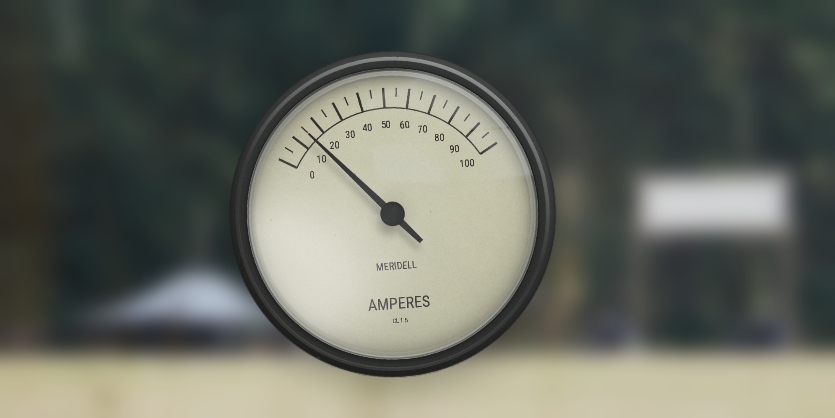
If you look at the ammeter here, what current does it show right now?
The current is 15 A
